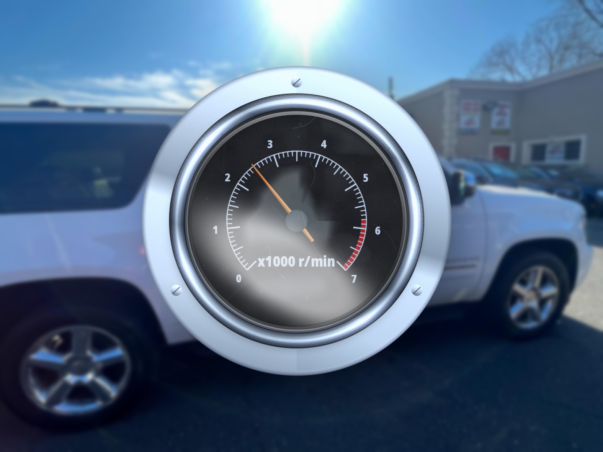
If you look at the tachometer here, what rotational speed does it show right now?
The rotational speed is 2500 rpm
